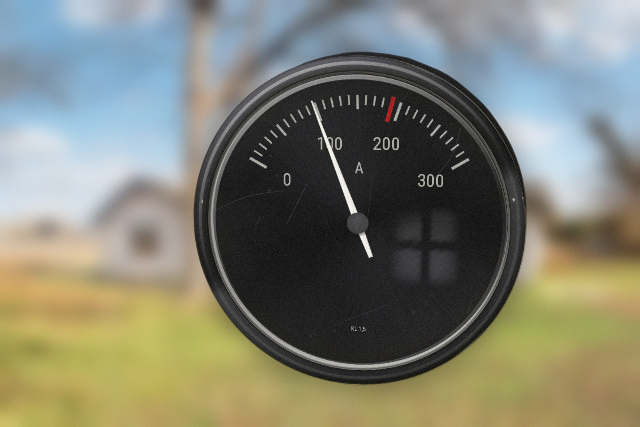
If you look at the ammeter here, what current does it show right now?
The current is 100 A
